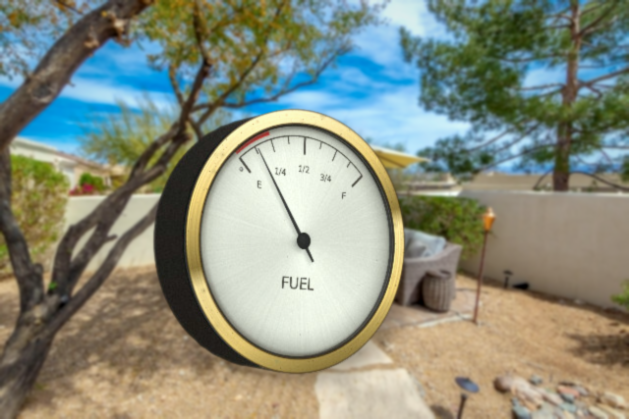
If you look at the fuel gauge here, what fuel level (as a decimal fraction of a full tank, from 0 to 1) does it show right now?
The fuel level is 0.125
